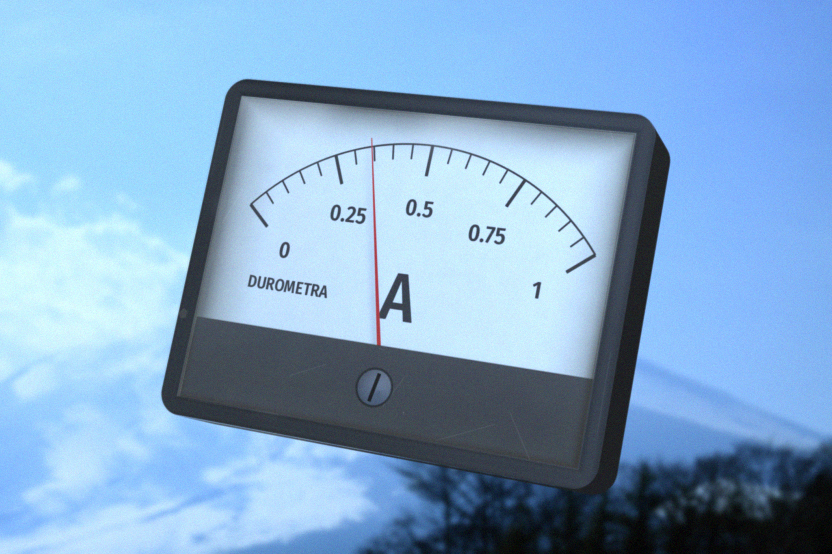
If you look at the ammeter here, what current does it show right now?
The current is 0.35 A
